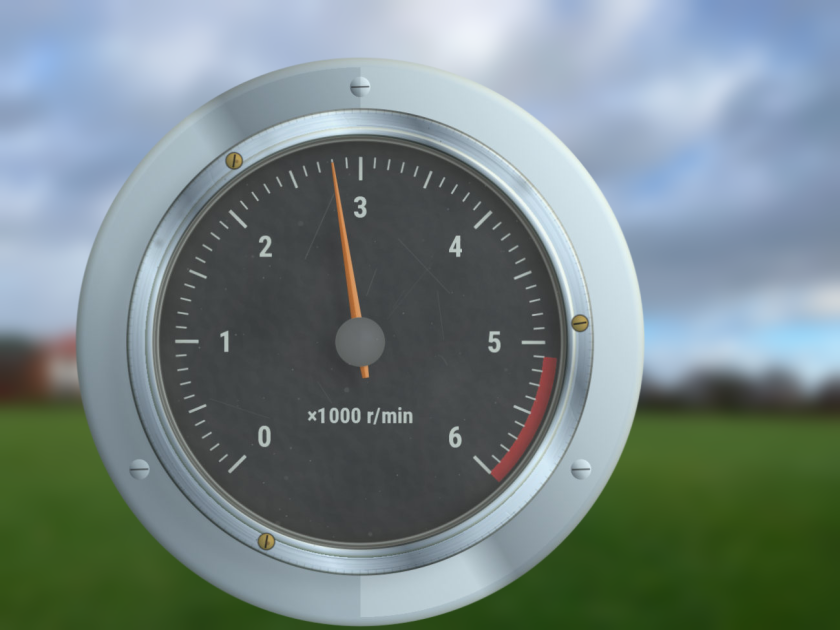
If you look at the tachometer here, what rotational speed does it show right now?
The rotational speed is 2800 rpm
